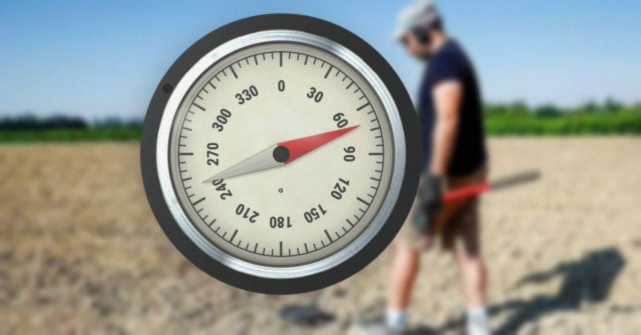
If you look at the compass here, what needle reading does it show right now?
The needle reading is 70 °
